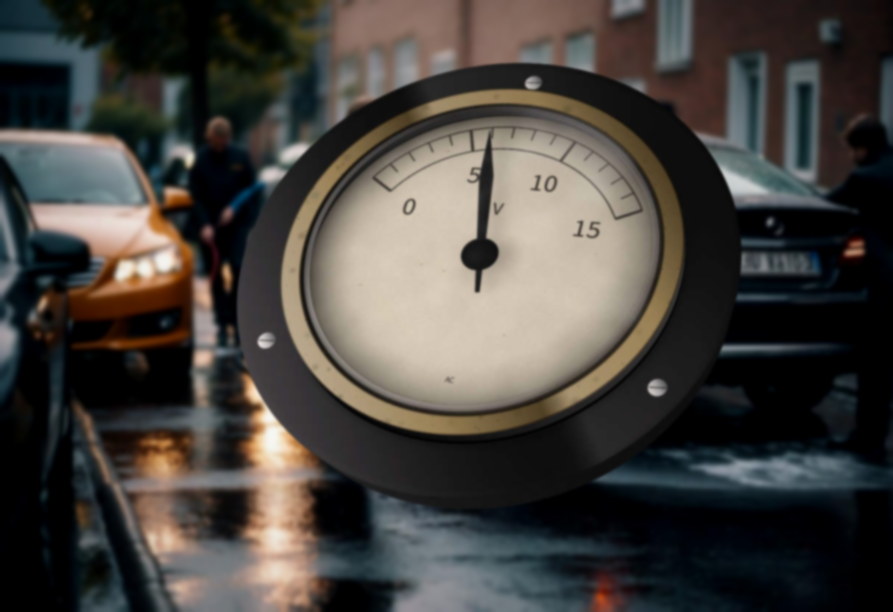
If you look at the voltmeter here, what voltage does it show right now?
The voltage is 6 V
